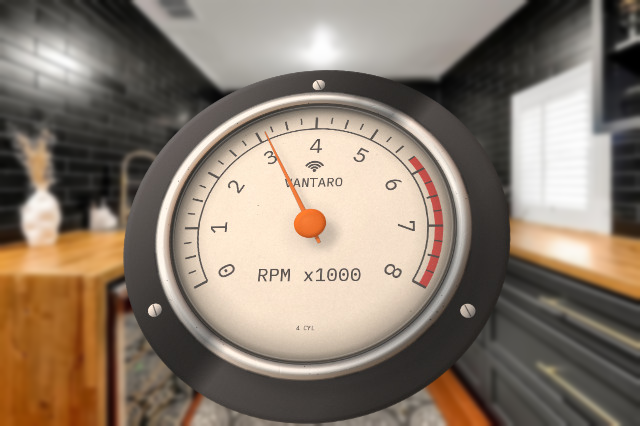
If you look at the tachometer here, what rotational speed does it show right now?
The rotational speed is 3125 rpm
